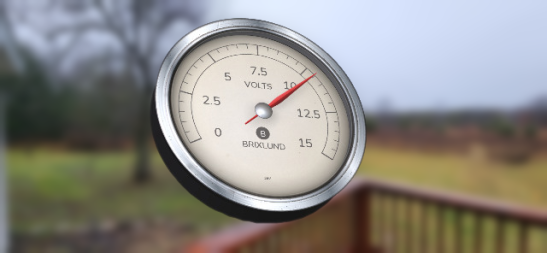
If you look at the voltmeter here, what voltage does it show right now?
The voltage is 10.5 V
